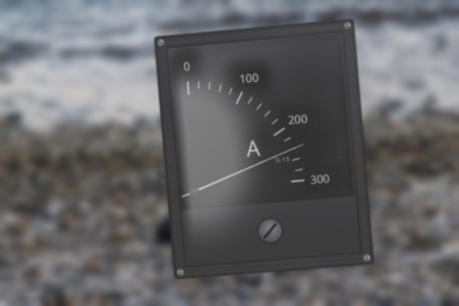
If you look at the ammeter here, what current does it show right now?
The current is 240 A
